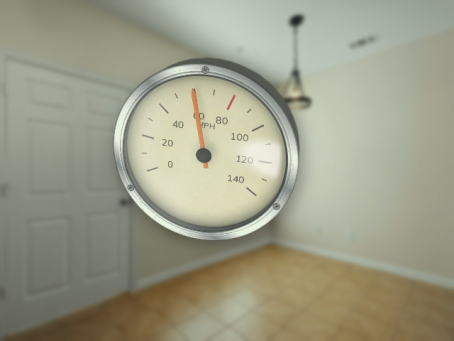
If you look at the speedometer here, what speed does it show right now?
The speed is 60 mph
